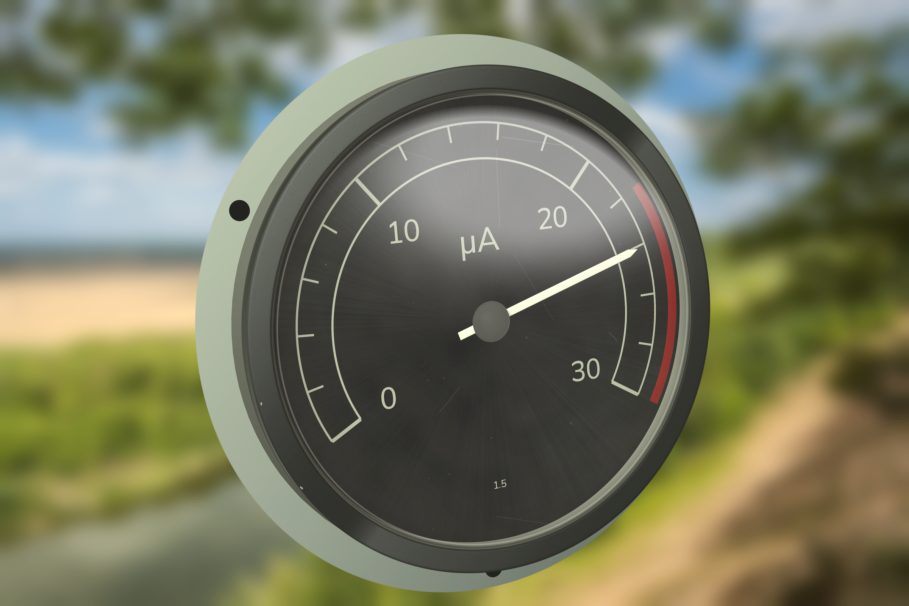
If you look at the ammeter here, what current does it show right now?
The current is 24 µA
